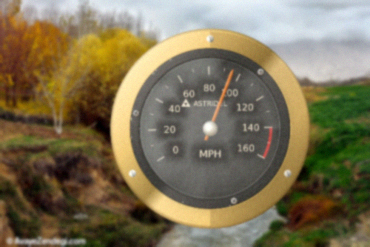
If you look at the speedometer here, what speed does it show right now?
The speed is 95 mph
